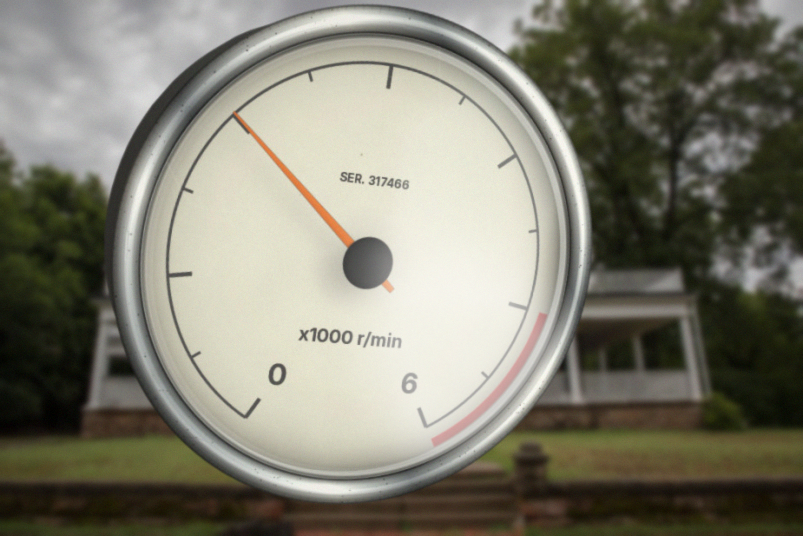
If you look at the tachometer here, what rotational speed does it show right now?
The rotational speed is 2000 rpm
